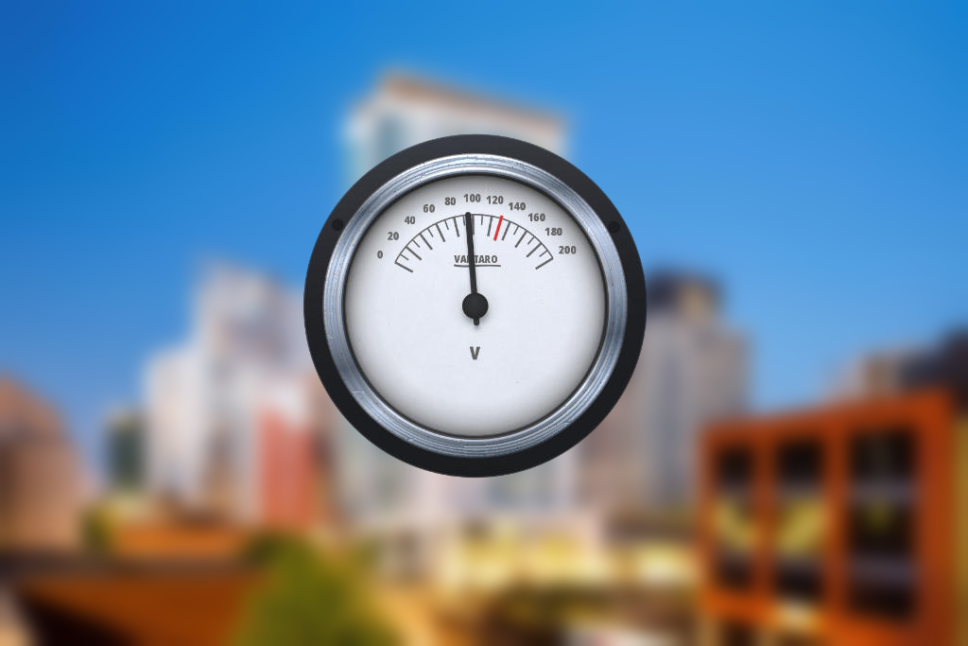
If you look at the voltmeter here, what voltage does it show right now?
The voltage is 95 V
